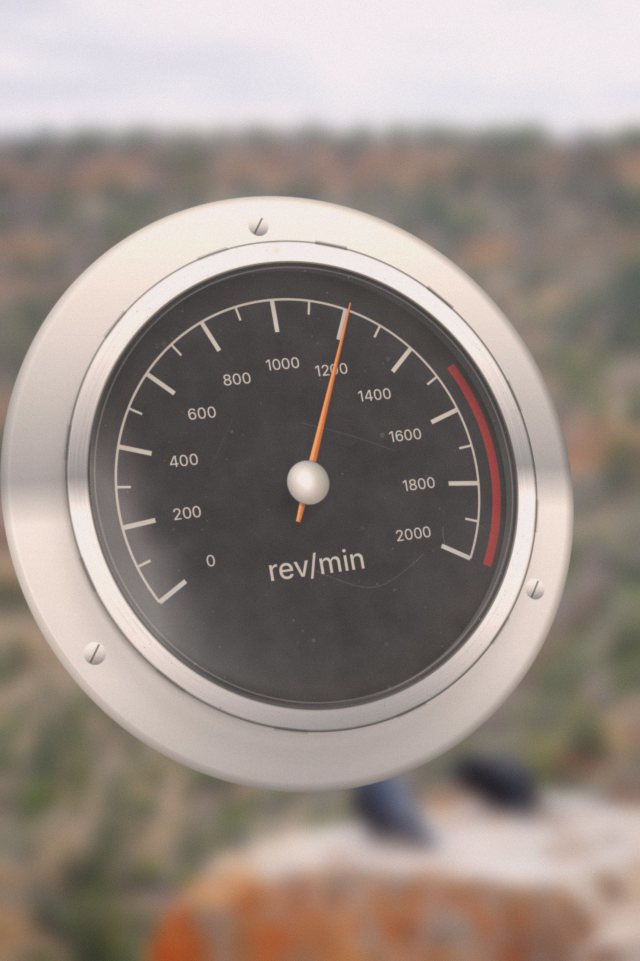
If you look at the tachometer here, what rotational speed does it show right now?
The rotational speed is 1200 rpm
